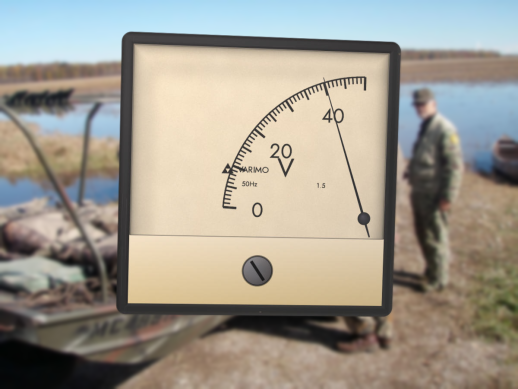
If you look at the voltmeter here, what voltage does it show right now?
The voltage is 40 V
